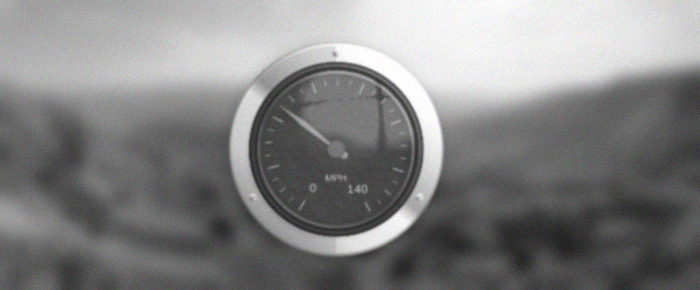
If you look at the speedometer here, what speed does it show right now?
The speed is 45 mph
